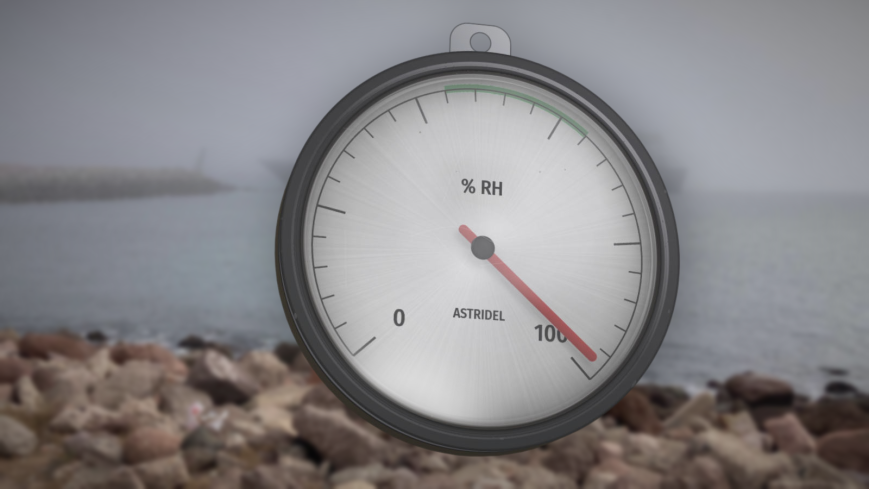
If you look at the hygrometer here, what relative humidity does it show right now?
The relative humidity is 98 %
